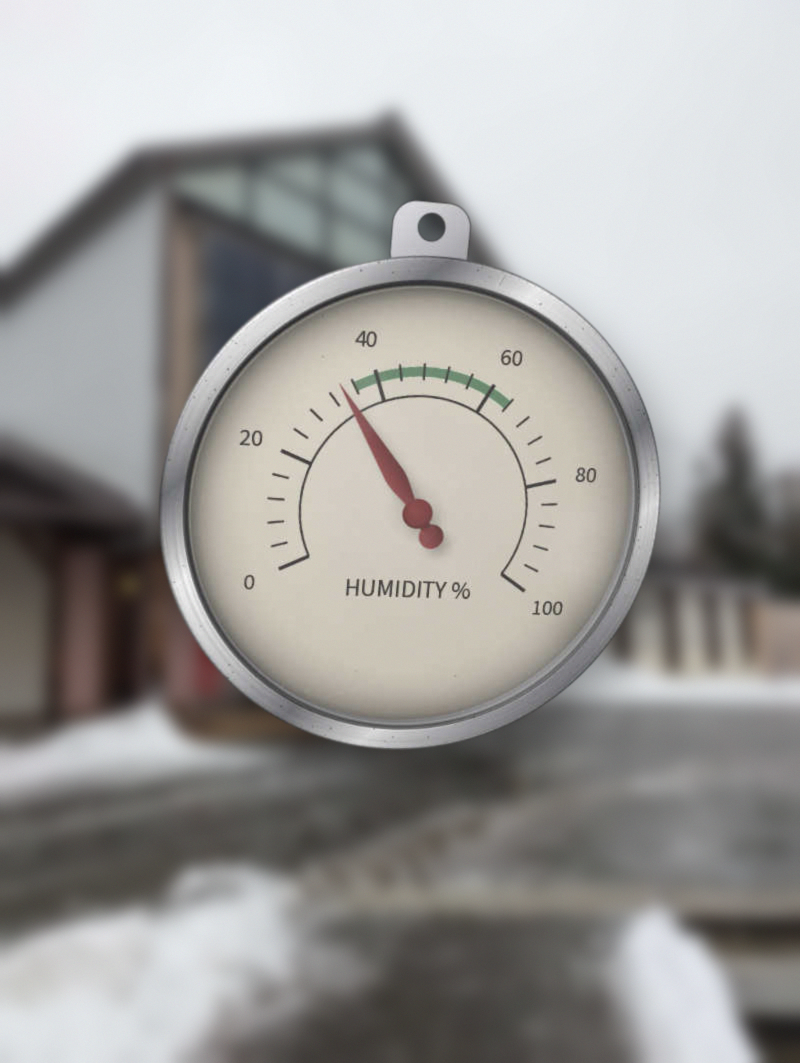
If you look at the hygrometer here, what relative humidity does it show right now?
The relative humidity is 34 %
